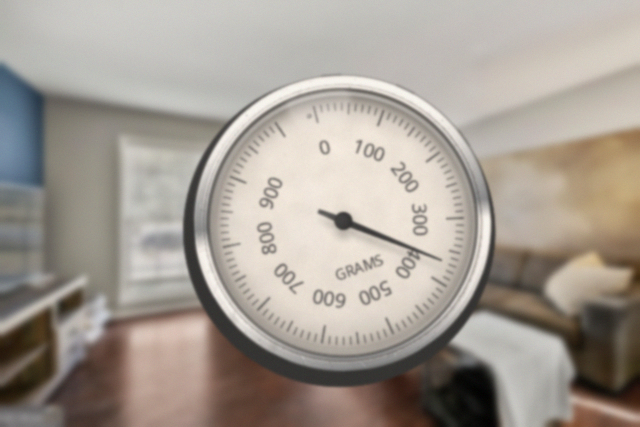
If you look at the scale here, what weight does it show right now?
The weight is 370 g
